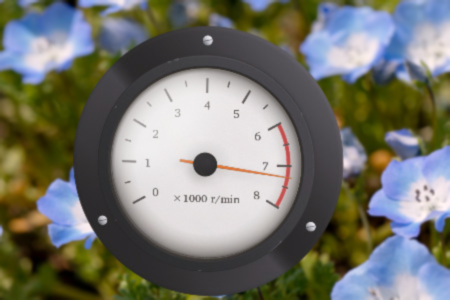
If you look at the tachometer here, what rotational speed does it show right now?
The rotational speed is 7250 rpm
